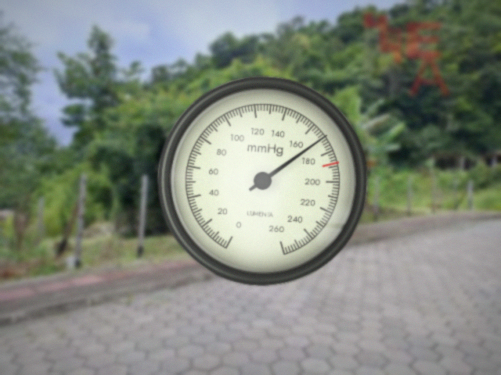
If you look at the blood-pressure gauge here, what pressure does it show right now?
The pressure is 170 mmHg
